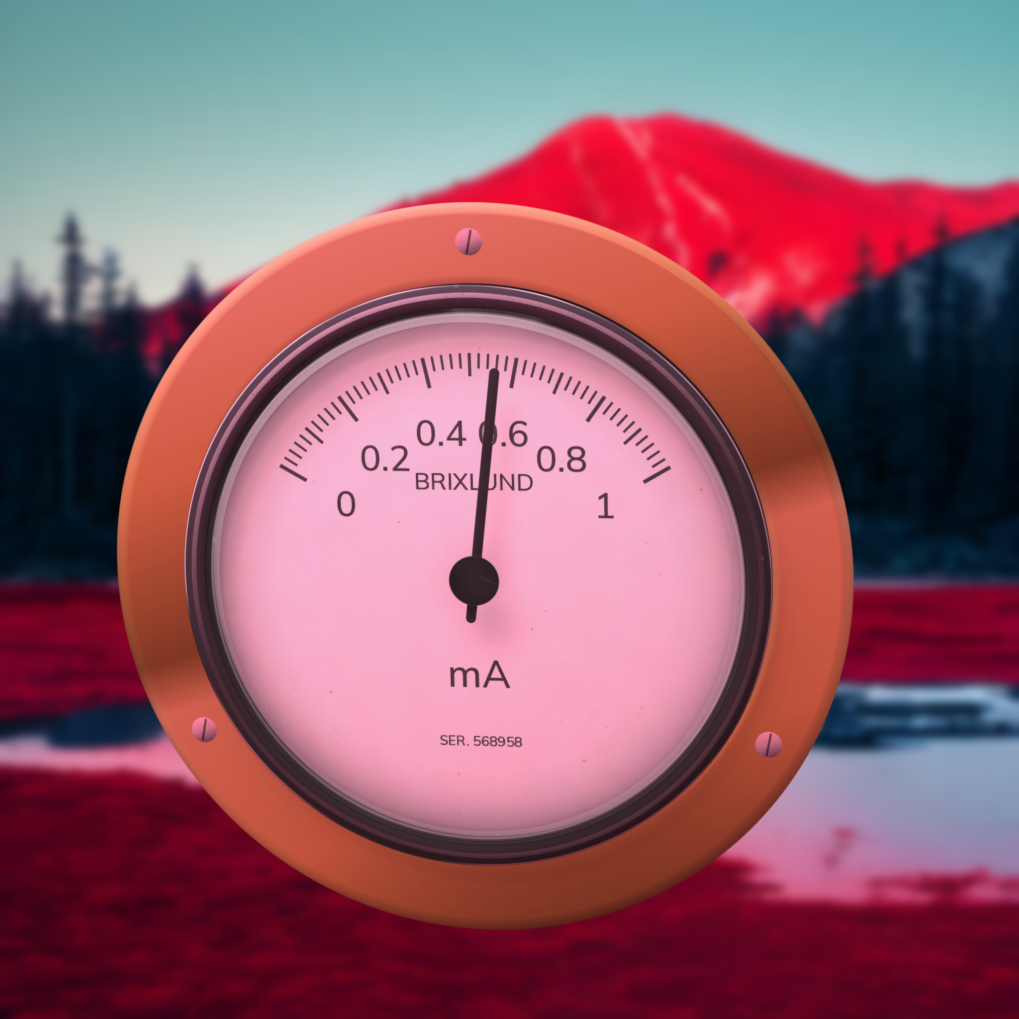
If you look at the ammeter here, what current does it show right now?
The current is 0.56 mA
